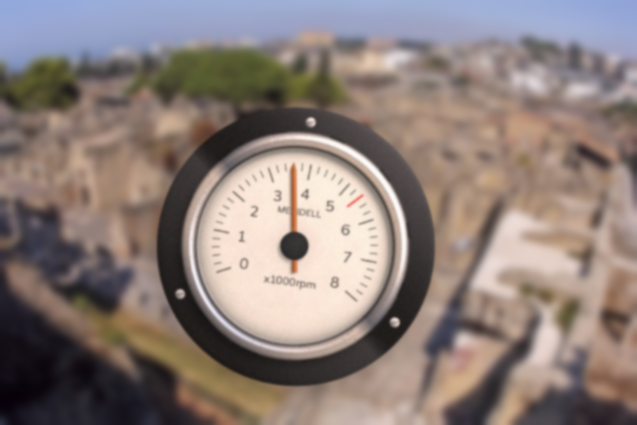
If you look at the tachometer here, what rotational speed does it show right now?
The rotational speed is 3600 rpm
